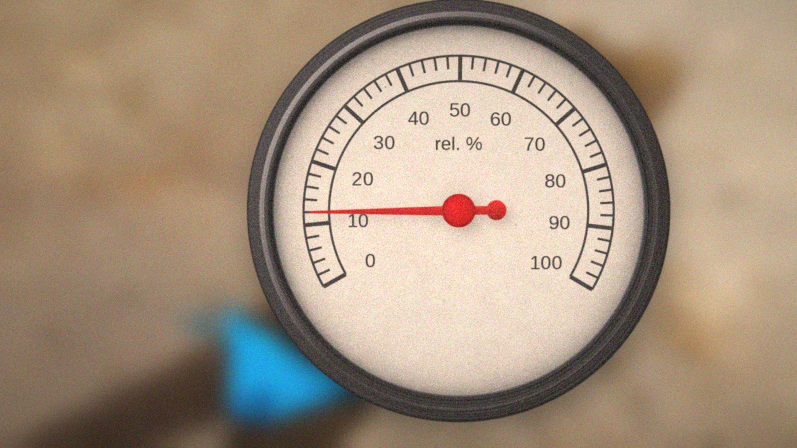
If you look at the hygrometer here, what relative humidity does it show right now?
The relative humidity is 12 %
